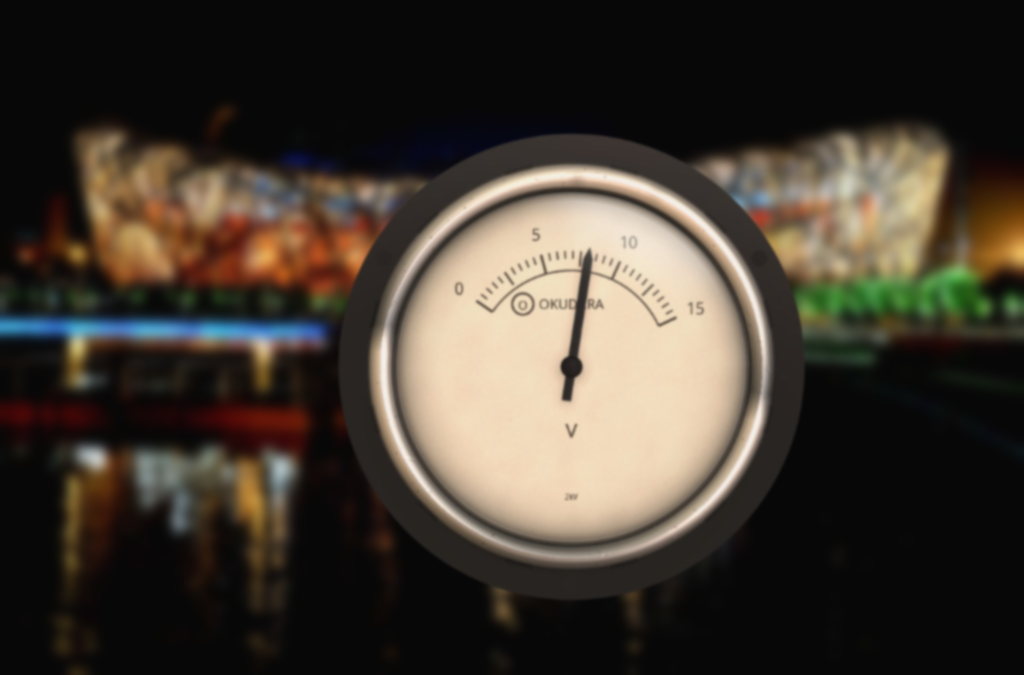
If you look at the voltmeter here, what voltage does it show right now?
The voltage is 8 V
